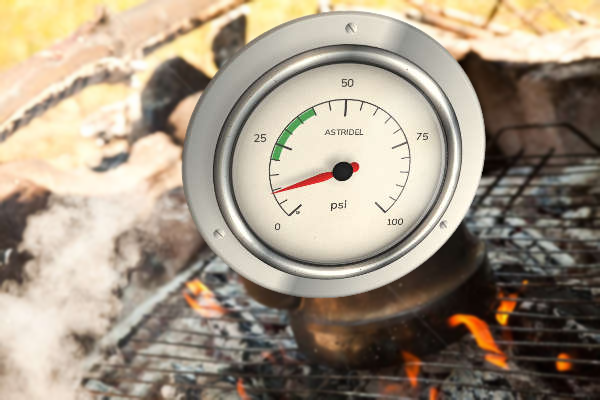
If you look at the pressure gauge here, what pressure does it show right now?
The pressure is 10 psi
